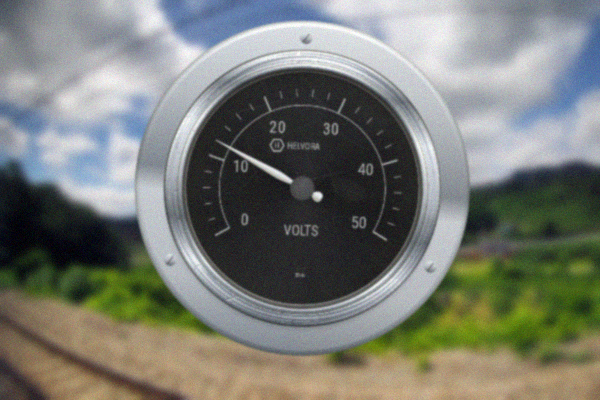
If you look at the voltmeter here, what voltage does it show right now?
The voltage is 12 V
